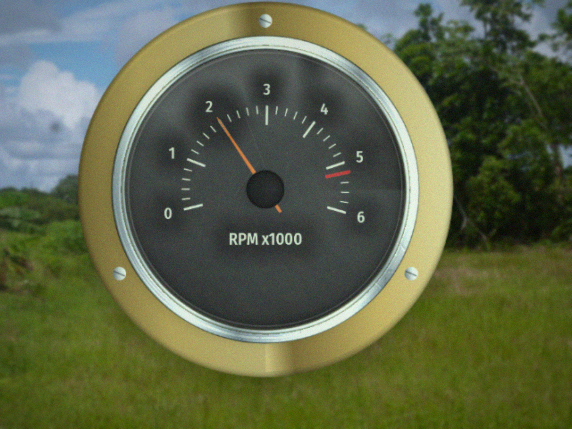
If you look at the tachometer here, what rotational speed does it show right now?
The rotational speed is 2000 rpm
